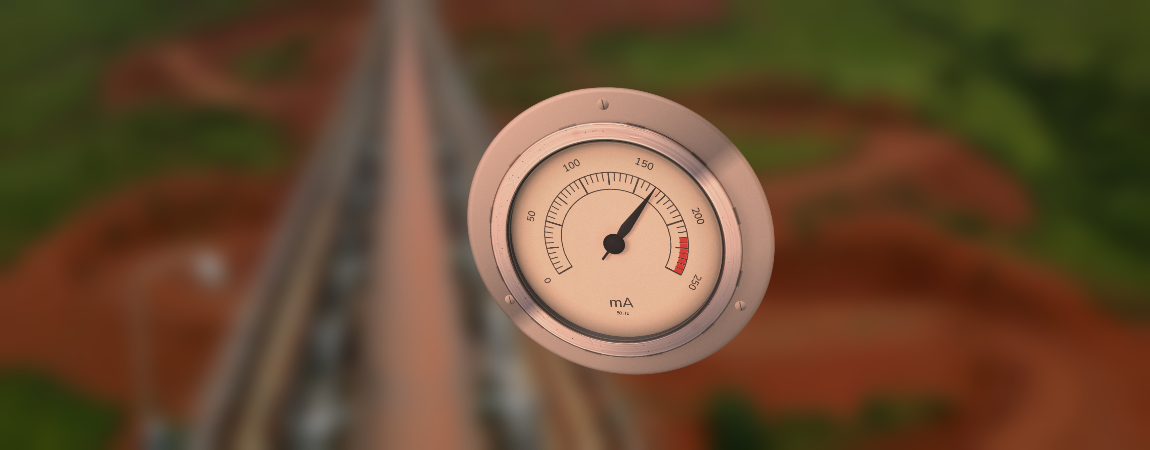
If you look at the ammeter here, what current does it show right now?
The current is 165 mA
